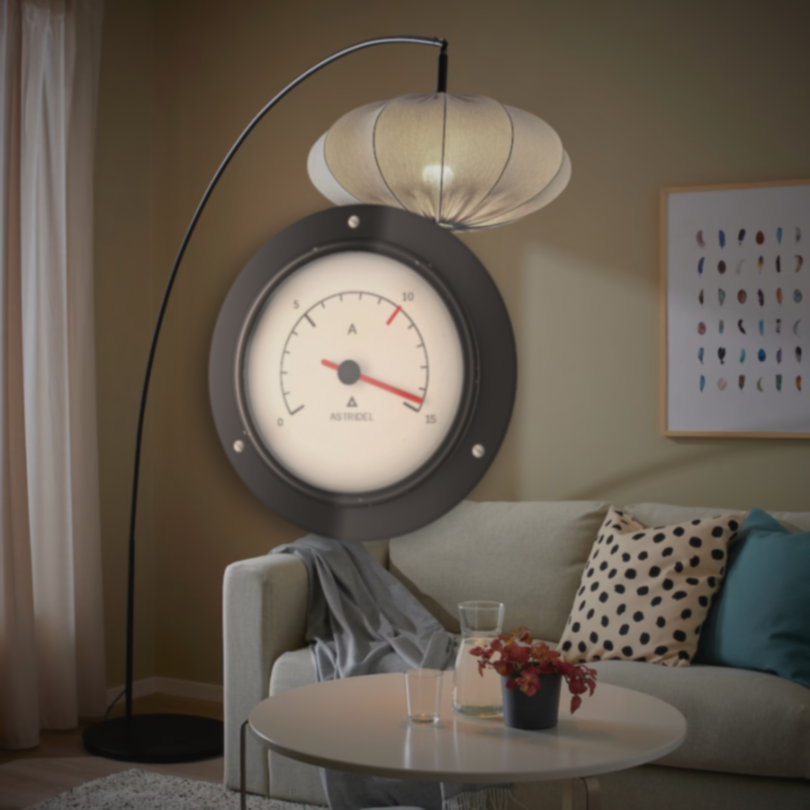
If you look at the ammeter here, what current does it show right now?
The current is 14.5 A
